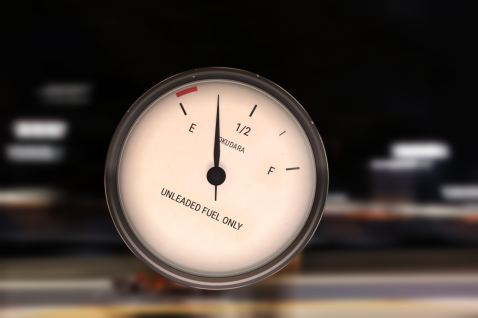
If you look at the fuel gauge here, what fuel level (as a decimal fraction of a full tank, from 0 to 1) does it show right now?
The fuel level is 0.25
